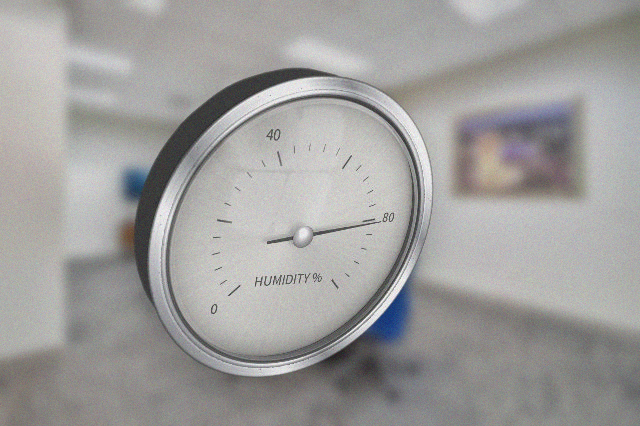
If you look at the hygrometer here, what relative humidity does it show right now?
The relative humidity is 80 %
